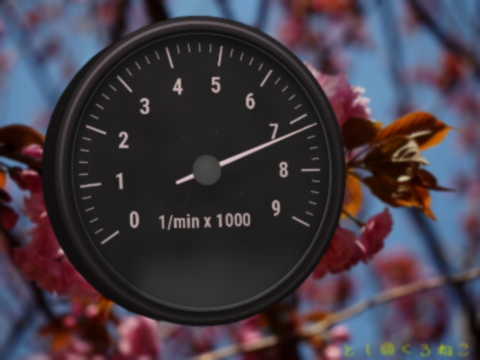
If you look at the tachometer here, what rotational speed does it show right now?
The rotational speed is 7200 rpm
